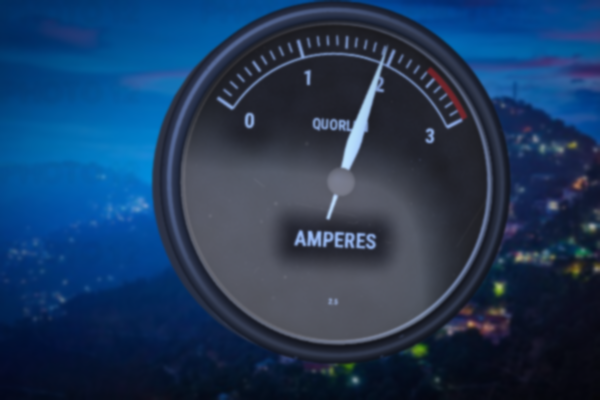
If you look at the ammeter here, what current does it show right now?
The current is 1.9 A
